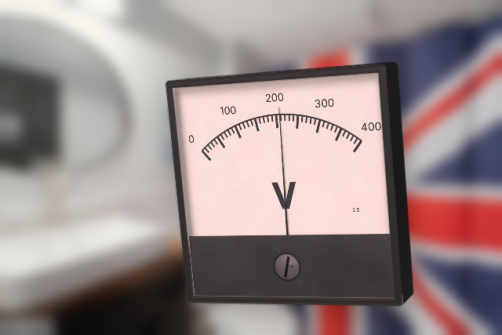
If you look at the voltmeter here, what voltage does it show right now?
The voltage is 210 V
